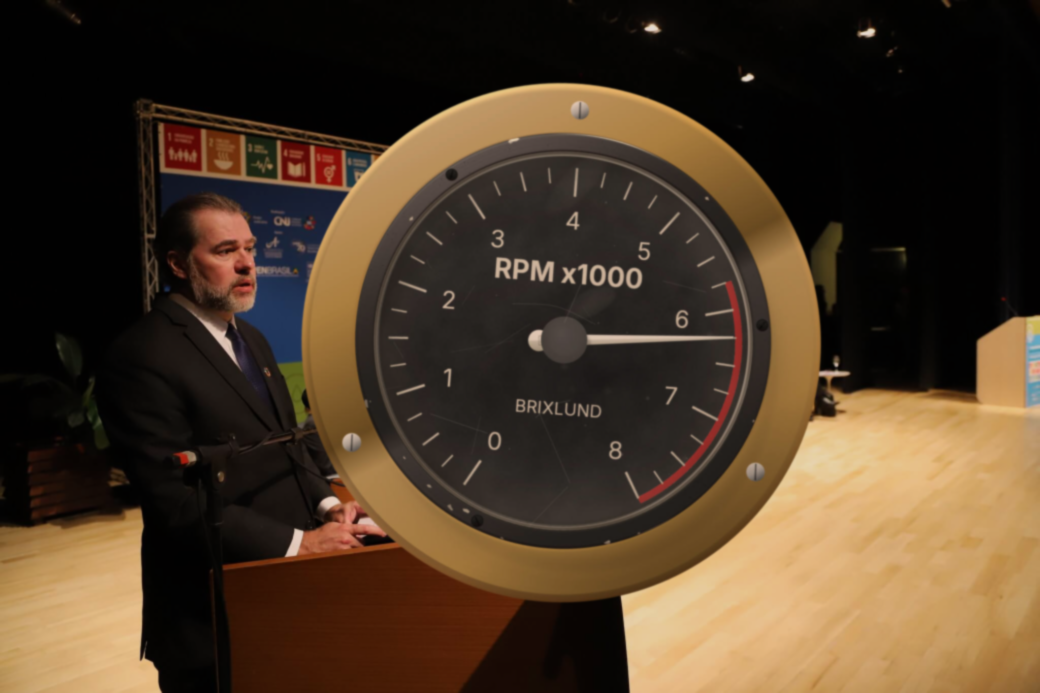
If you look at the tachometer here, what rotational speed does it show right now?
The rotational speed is 6250 rpm
